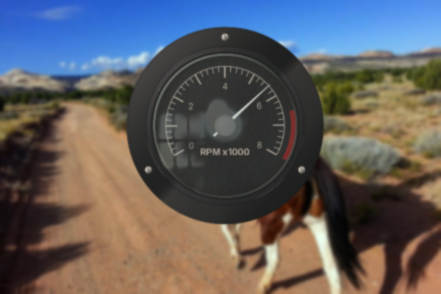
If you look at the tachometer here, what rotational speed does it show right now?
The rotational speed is 5600 rpm
